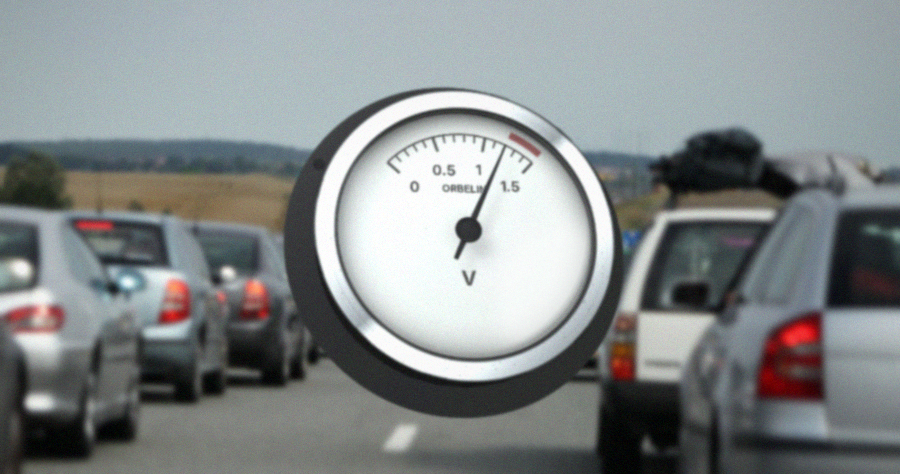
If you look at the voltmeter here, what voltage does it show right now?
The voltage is 1.2 V
